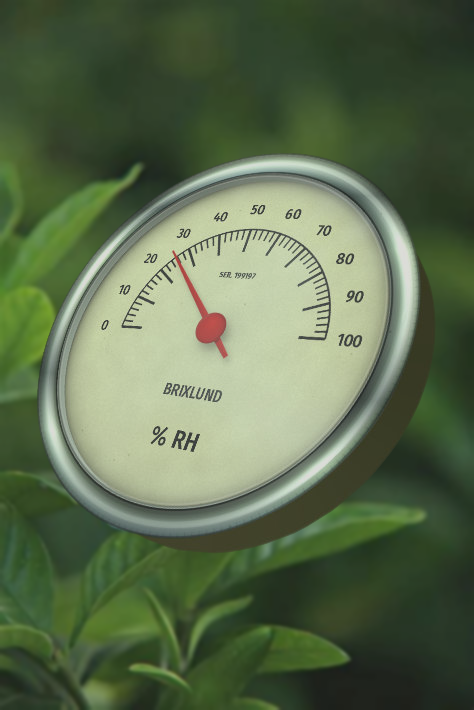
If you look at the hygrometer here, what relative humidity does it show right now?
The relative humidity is 26 %
